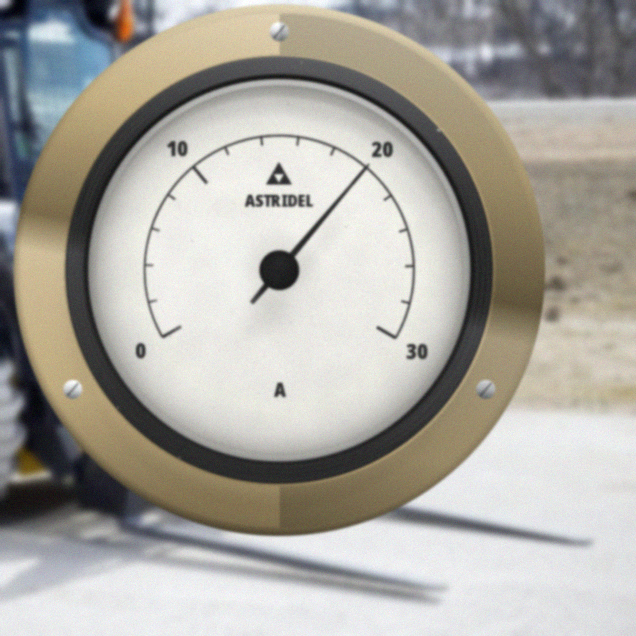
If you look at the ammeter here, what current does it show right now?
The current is 20 A
